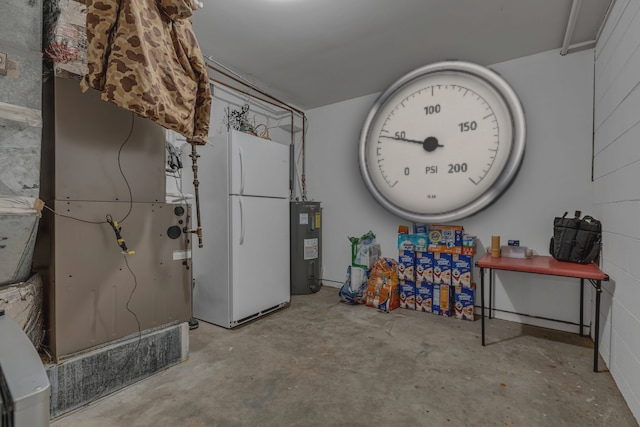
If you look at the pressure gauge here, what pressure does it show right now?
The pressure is 45 psi
